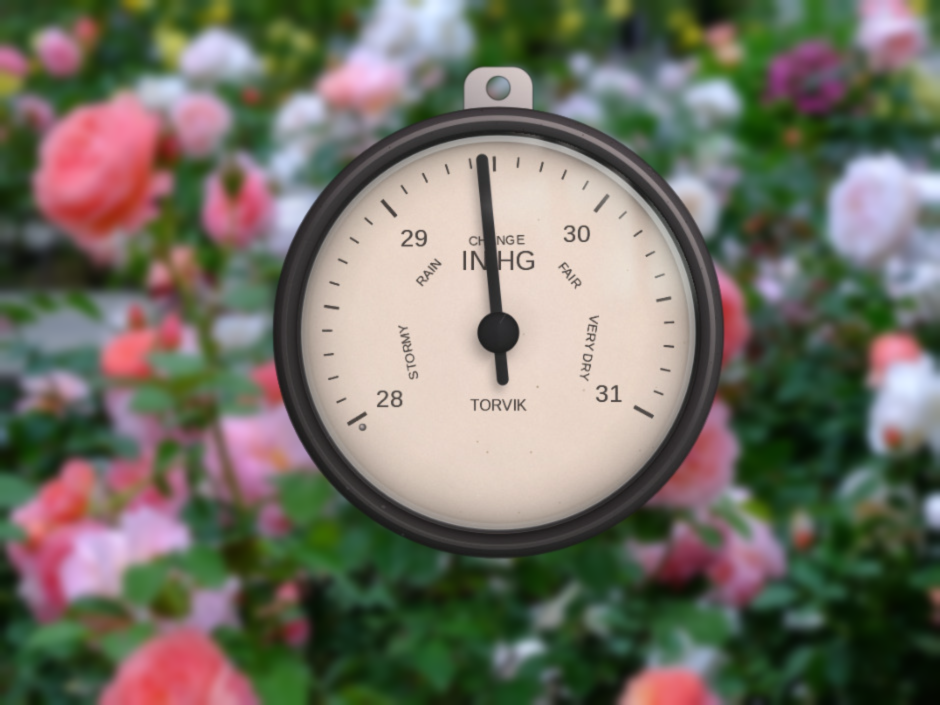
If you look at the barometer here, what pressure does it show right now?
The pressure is 29.45 inHg
